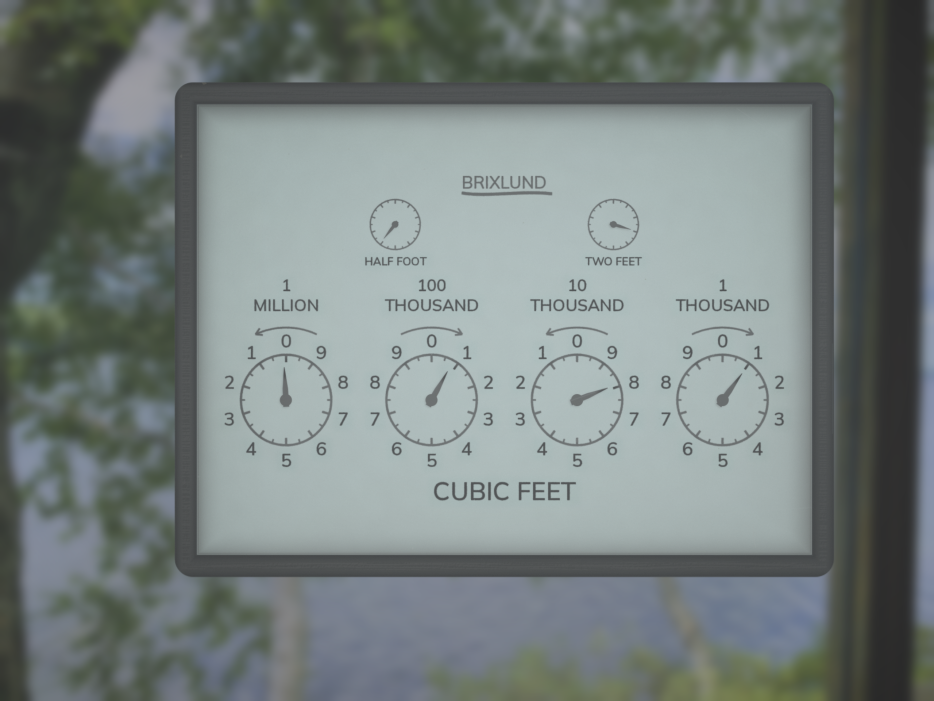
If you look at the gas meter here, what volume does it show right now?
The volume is 8100 ft³
